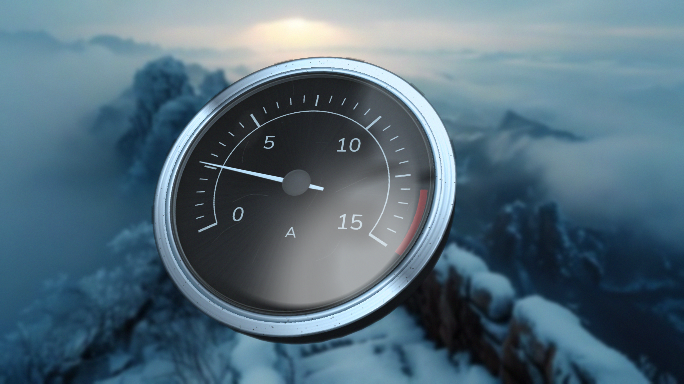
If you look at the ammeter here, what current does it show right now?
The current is 2.5 A
